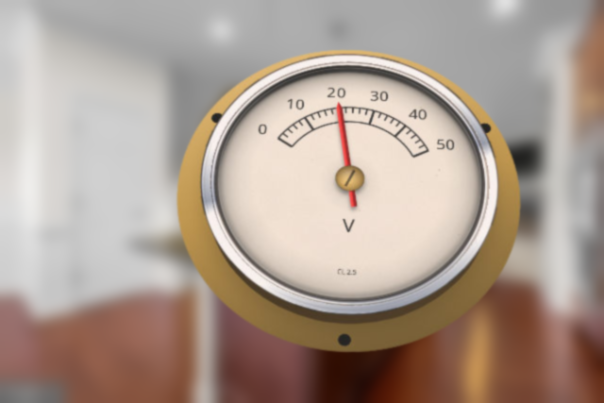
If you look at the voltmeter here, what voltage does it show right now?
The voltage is 20 V
